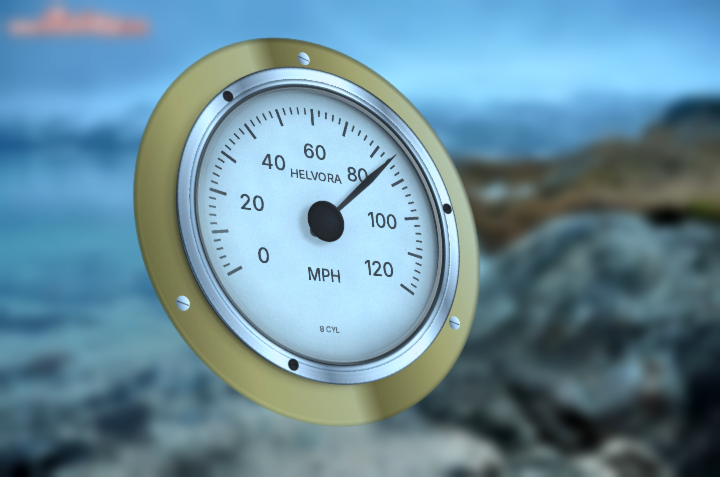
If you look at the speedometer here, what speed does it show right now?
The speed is 84 mph
